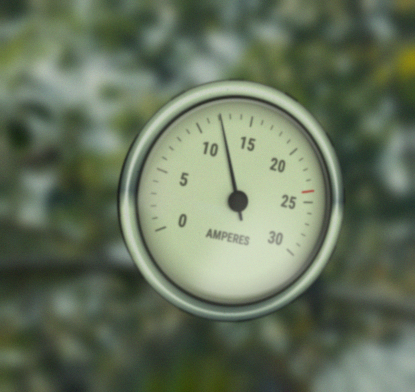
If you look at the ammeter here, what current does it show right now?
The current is 12 A
